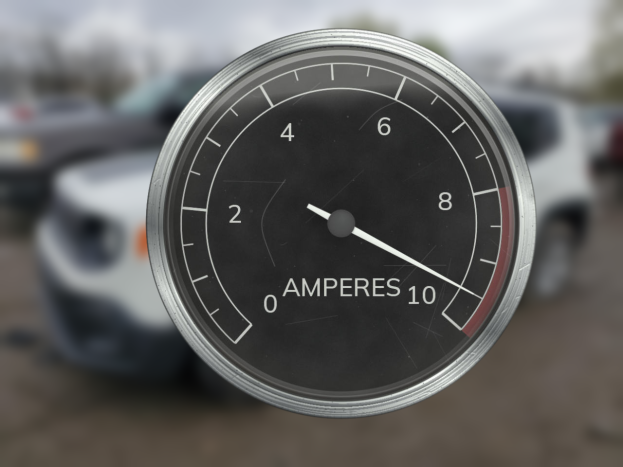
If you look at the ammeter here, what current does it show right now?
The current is 9.5 A
